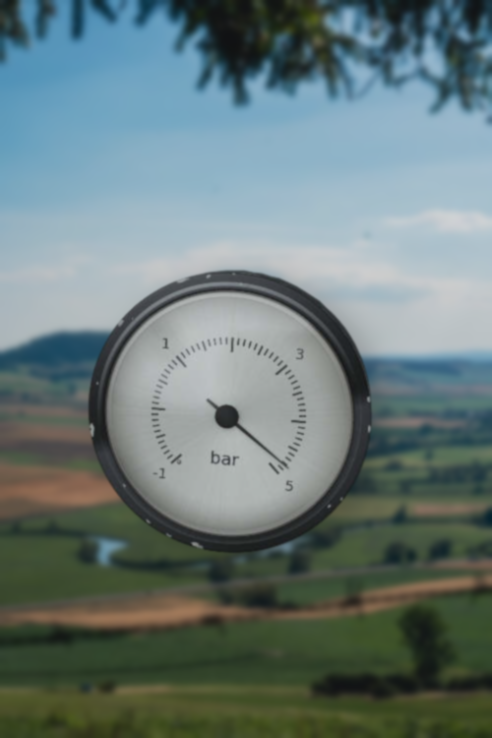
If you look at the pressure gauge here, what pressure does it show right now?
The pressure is 4.8 bar
